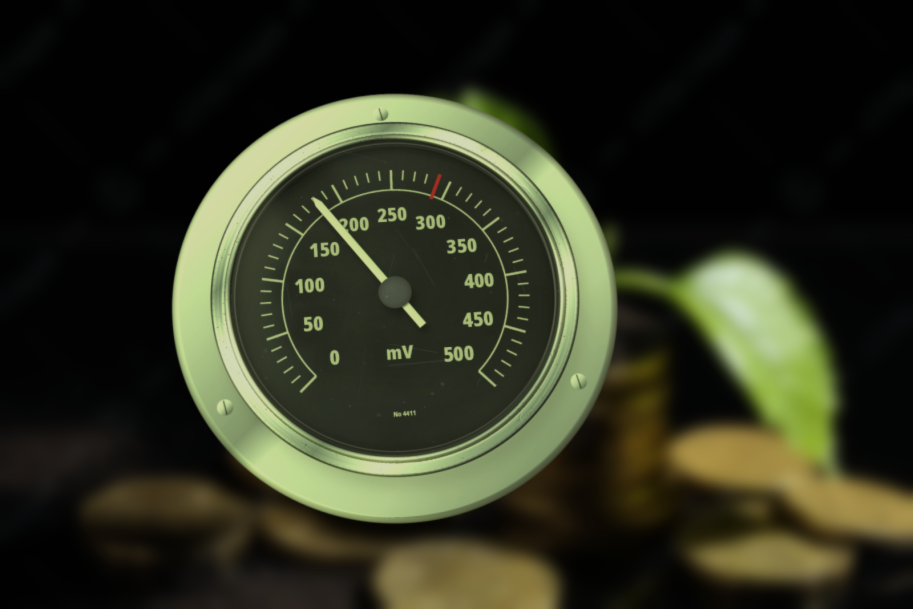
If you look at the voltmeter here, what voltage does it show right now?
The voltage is 180 mV
